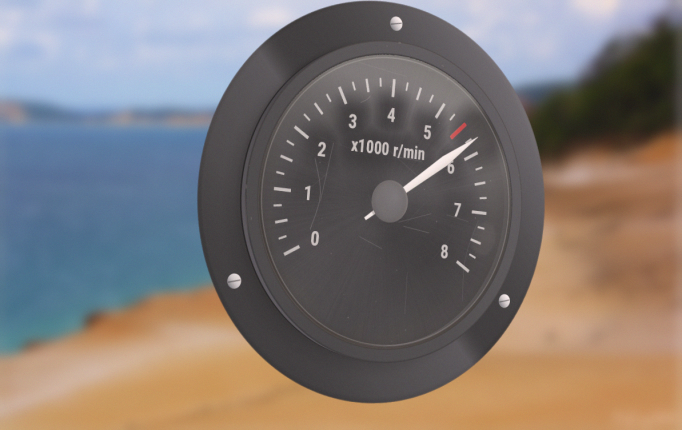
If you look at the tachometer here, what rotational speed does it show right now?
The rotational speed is 5750 rpm
